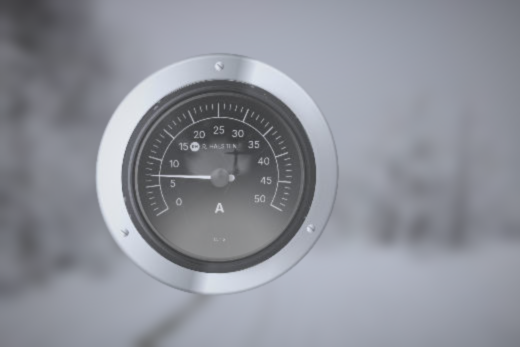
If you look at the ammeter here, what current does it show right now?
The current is 7 A
